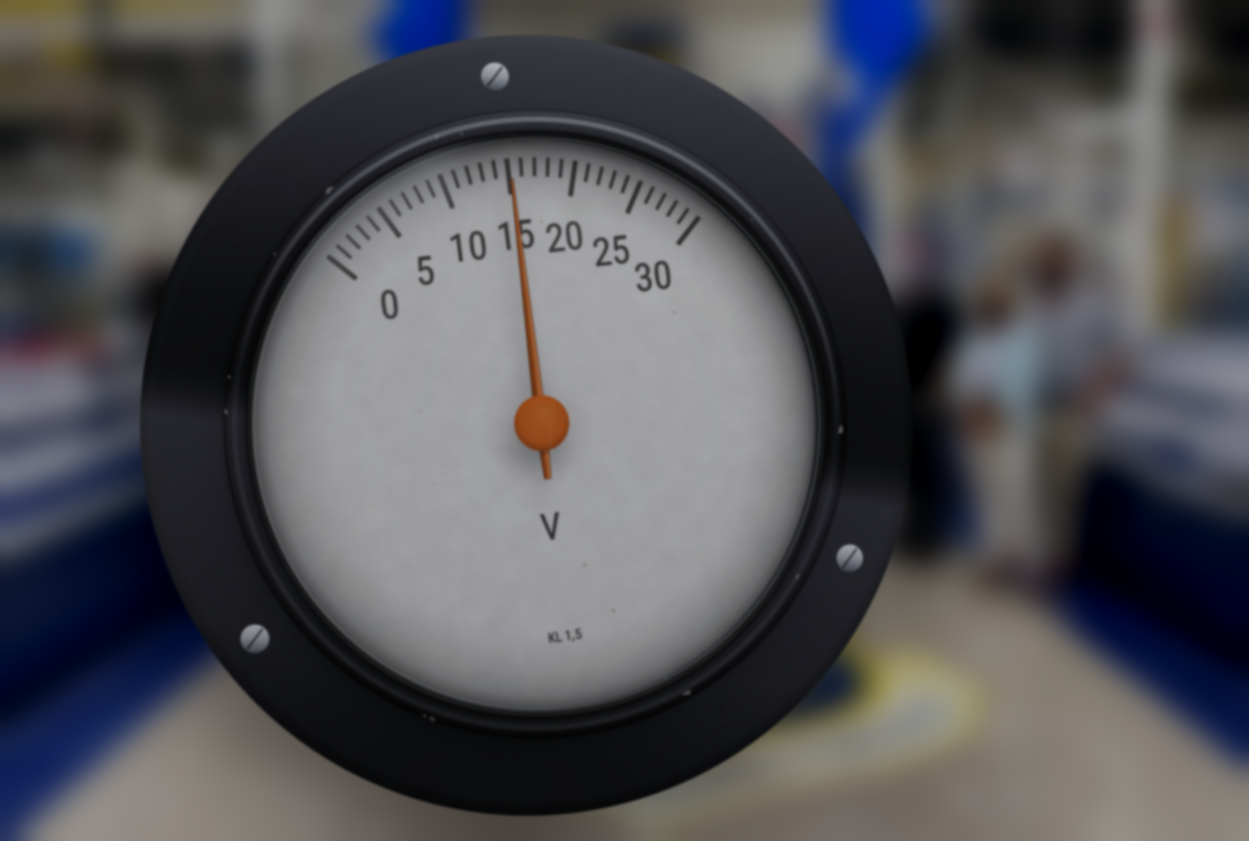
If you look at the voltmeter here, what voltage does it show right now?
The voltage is 15 V
